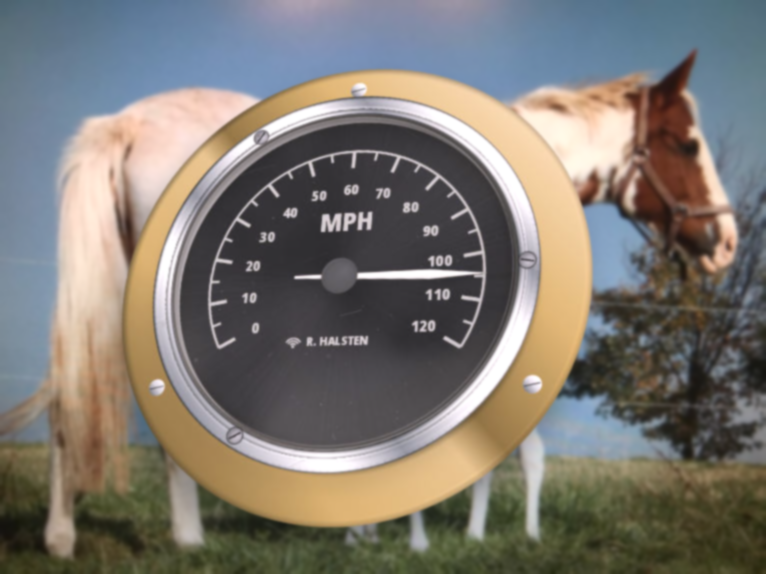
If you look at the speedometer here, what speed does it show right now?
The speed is 105 mph
